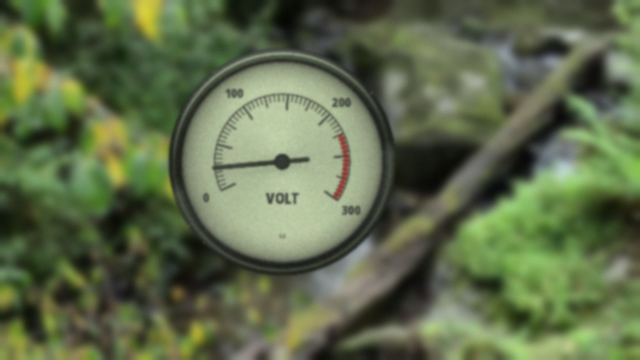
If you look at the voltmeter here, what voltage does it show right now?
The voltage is 25 V
